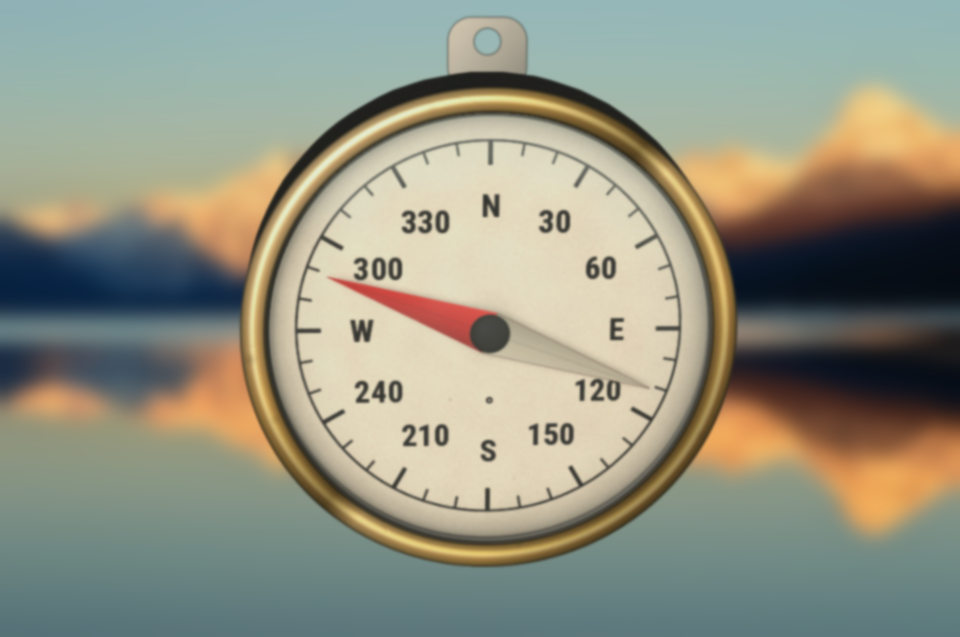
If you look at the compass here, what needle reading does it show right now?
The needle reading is 290 °
